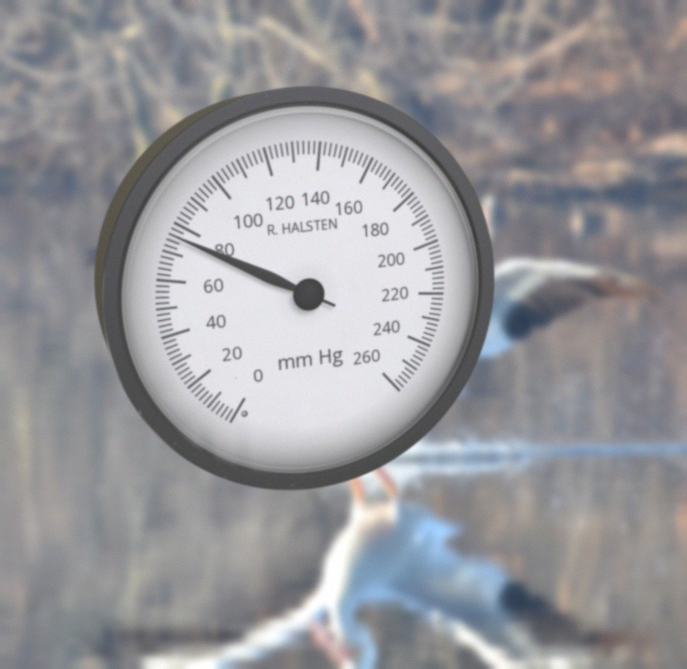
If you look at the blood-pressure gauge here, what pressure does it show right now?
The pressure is 76 mmHg
